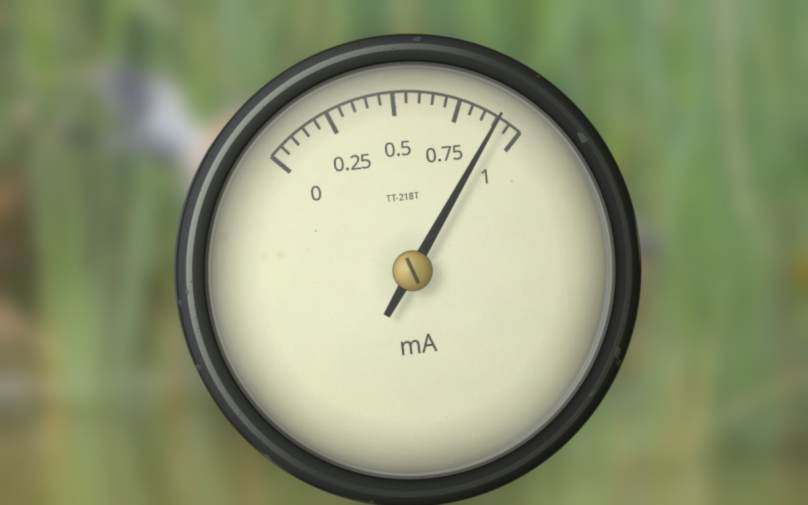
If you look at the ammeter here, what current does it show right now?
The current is 0.9 mA
